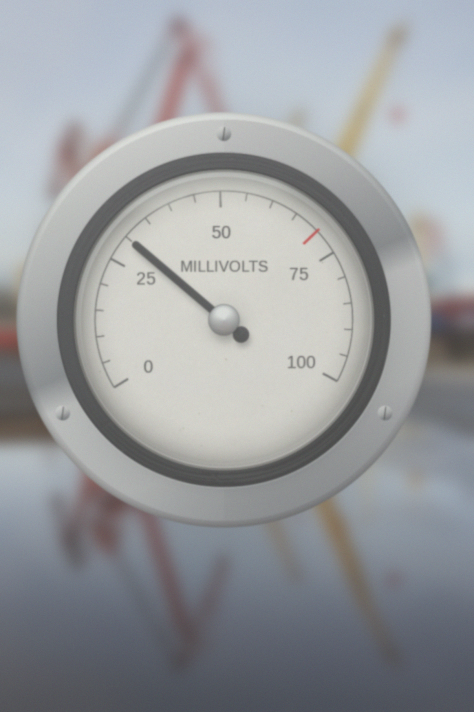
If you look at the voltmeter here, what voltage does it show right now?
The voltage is 30 mV
